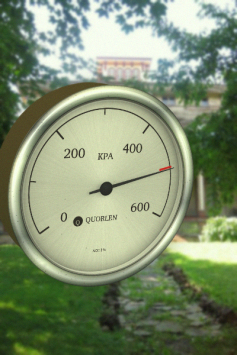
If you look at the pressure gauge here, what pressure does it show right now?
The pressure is 500 kPa
